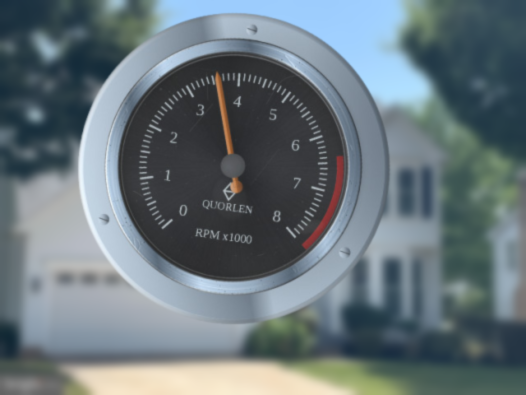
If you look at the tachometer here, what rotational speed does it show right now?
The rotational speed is 3600 rpm
